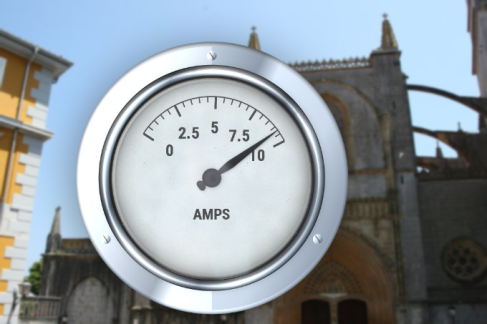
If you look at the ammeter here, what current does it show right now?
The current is 9.25 A
